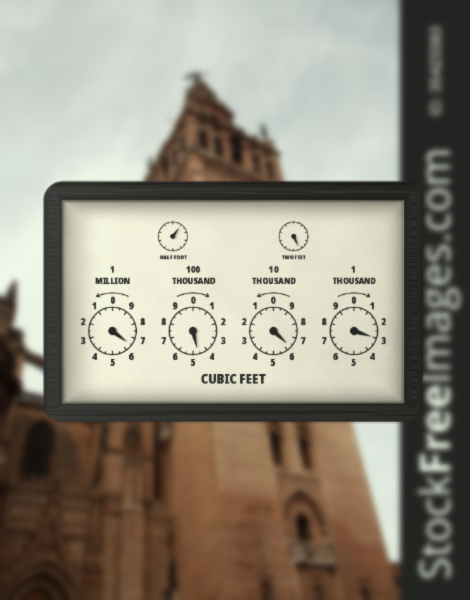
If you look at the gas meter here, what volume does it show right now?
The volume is 646300 ft³
